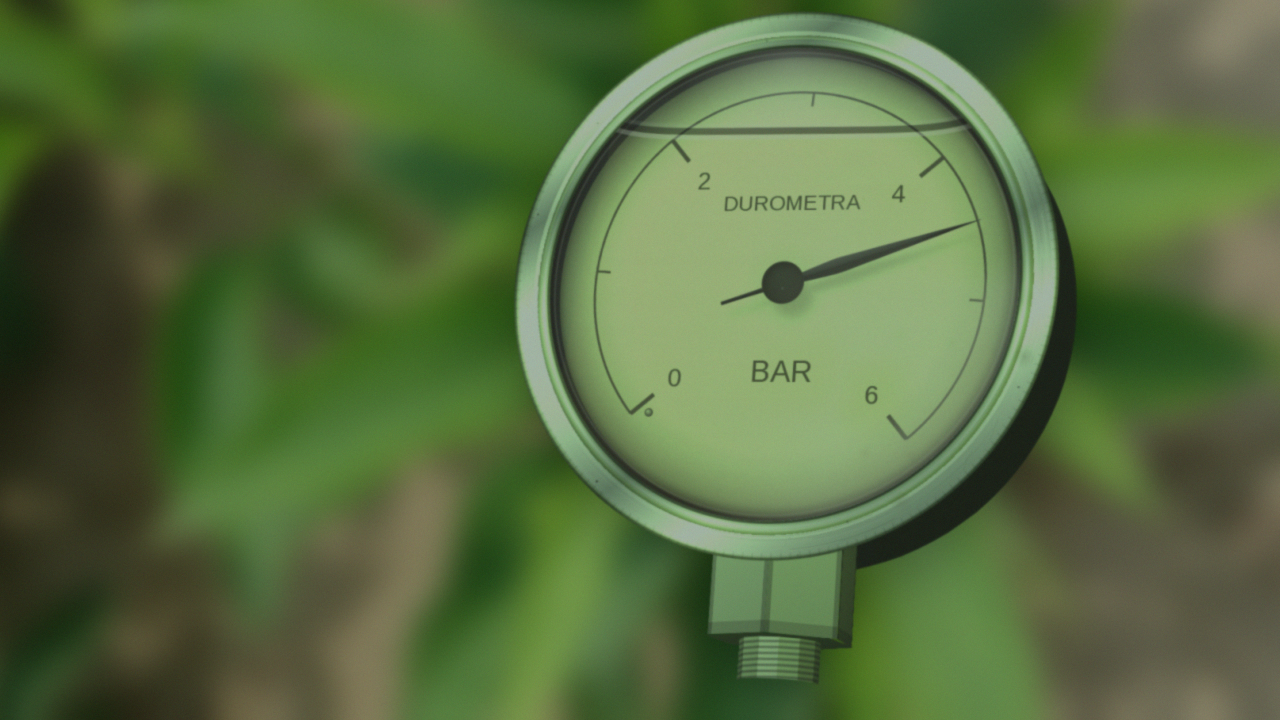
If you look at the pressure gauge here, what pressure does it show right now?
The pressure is 4.5 bar
